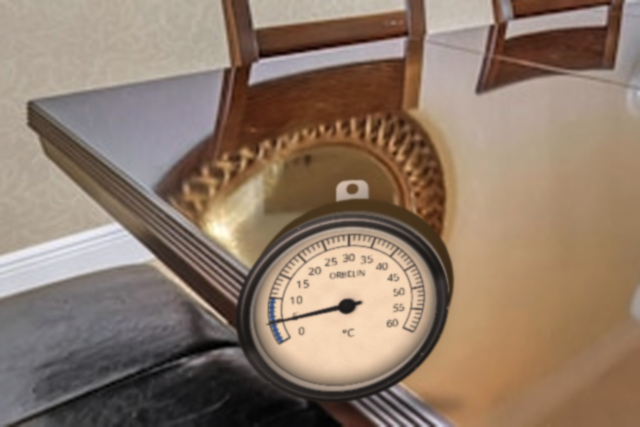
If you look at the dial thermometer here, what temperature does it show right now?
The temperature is 5 °C
